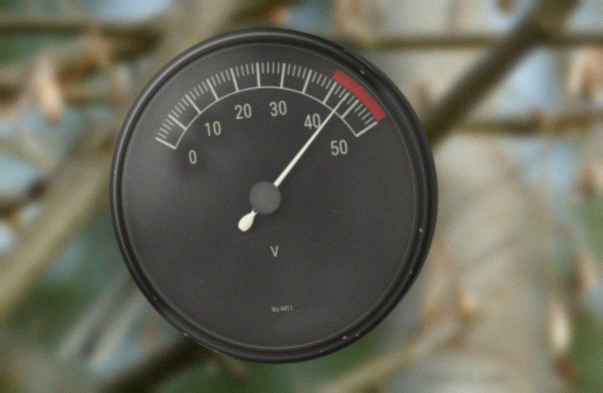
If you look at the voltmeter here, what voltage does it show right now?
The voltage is 43 V
